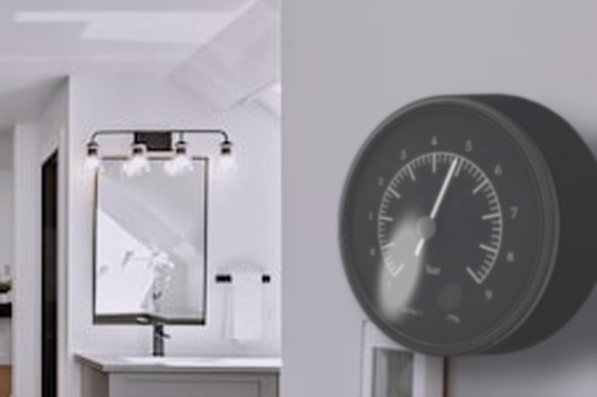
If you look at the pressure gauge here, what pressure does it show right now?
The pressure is 5 bar
